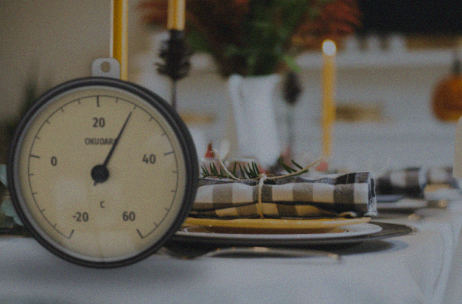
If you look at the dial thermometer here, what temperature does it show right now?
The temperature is 28 °C
